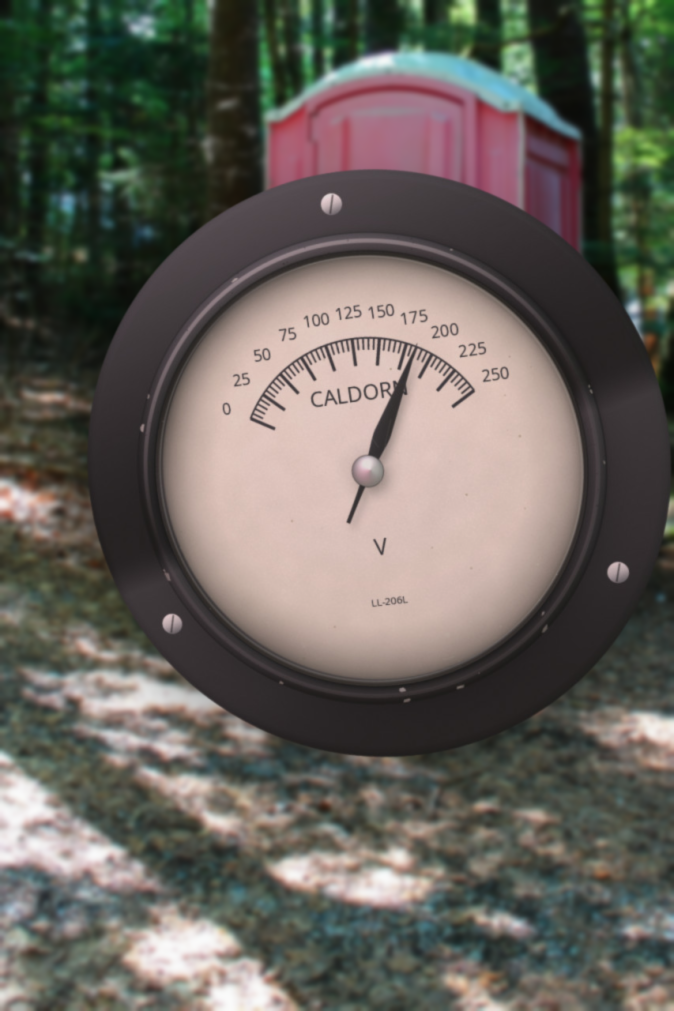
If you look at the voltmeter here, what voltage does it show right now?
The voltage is 185 V
